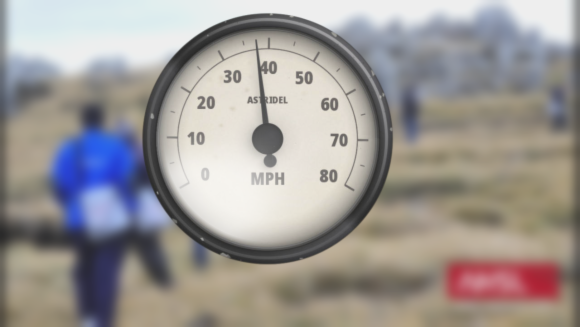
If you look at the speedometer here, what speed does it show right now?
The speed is 37.5 mph
